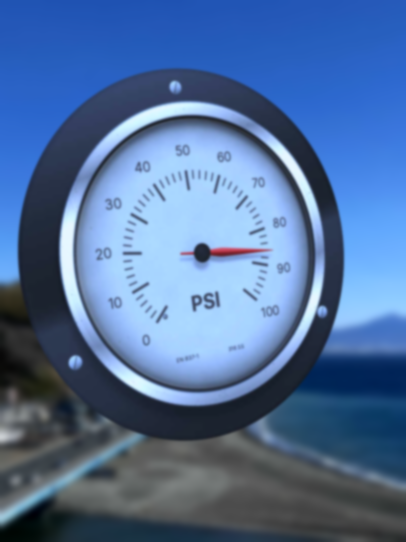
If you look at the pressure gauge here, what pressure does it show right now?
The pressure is 86 psi
